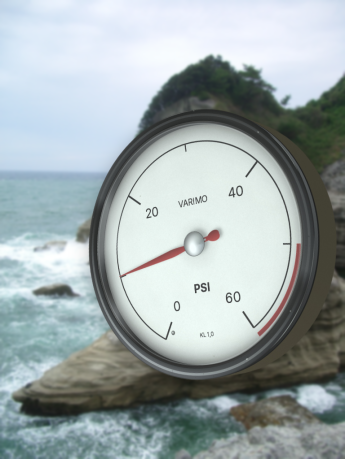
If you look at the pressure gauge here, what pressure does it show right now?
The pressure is 10 psi
